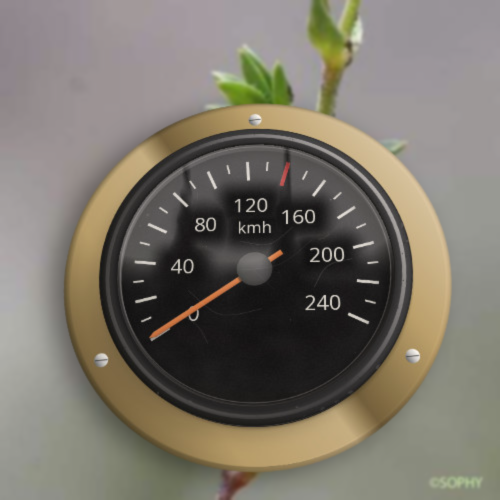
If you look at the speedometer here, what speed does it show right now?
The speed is 0 km/h
